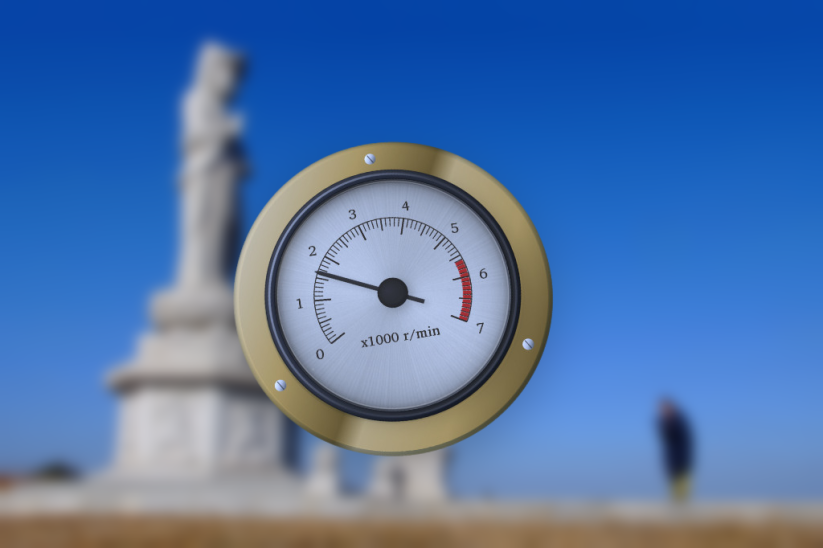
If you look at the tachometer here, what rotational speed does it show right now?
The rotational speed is 1600 rpm
